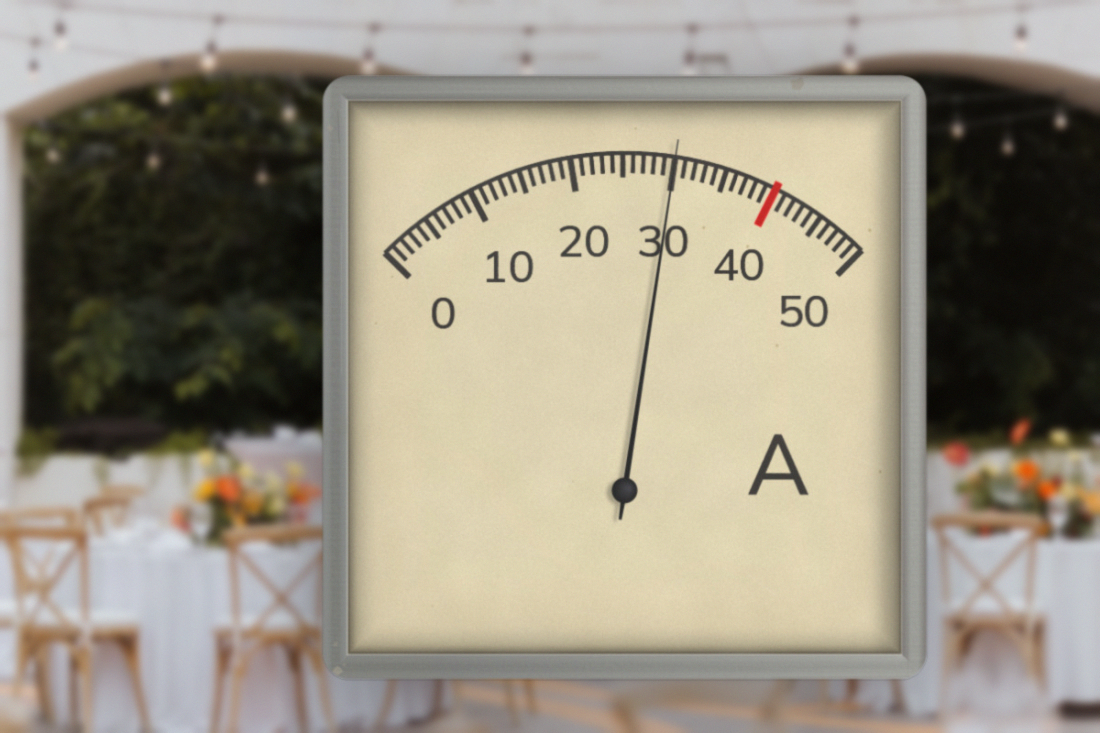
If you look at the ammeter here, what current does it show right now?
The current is 30 A
